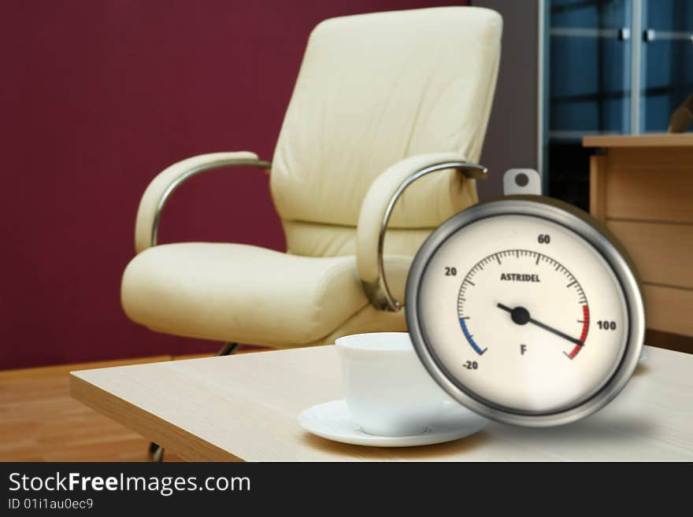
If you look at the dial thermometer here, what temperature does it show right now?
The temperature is 110 °F
